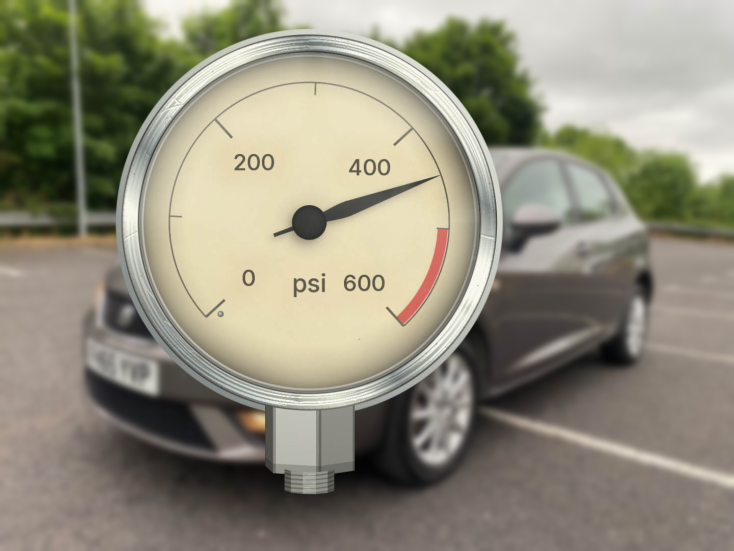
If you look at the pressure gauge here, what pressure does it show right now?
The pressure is 450 psi
